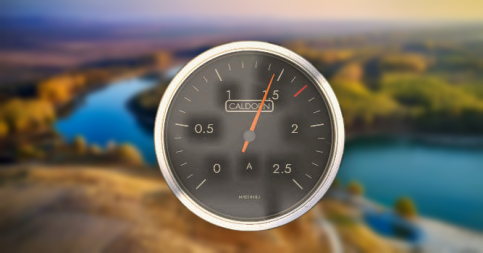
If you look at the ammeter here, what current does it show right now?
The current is 1.45 A
